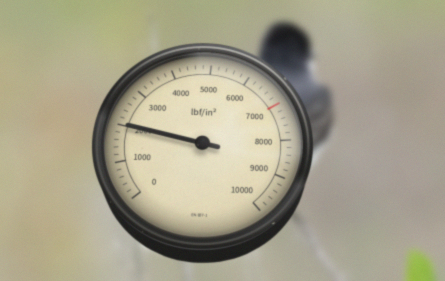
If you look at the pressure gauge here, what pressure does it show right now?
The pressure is 2000 psi
